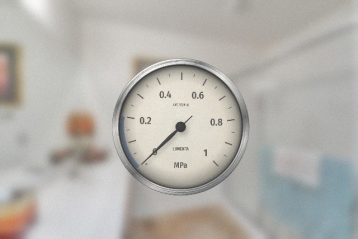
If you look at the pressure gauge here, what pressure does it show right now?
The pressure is 0 MPa
